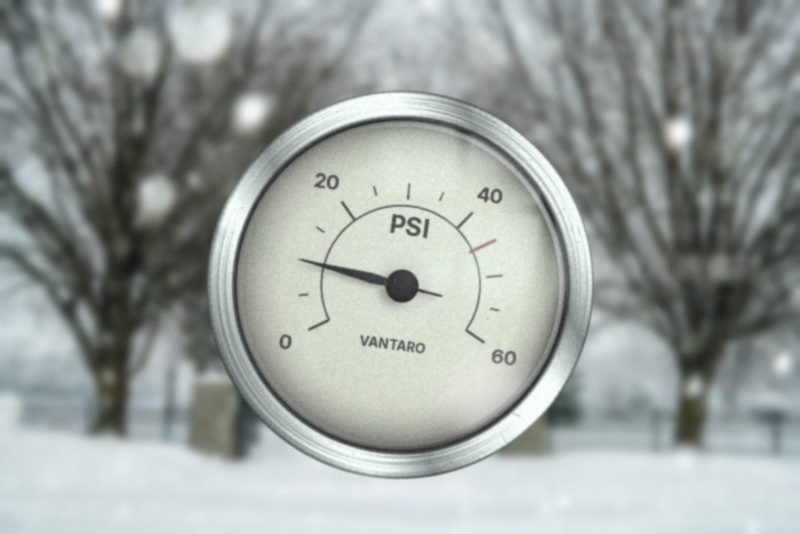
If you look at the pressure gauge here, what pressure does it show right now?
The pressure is 10 psi
